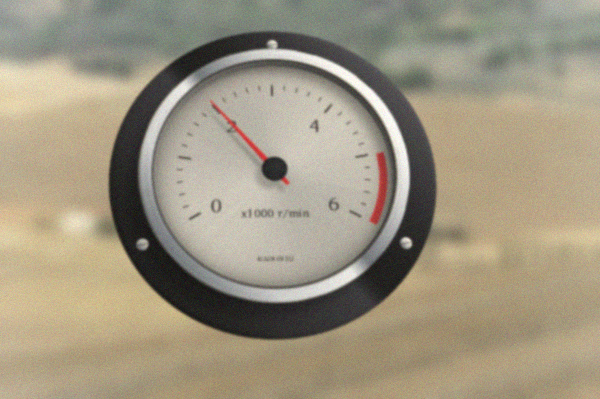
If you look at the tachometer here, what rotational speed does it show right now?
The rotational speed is 2000 rpm
